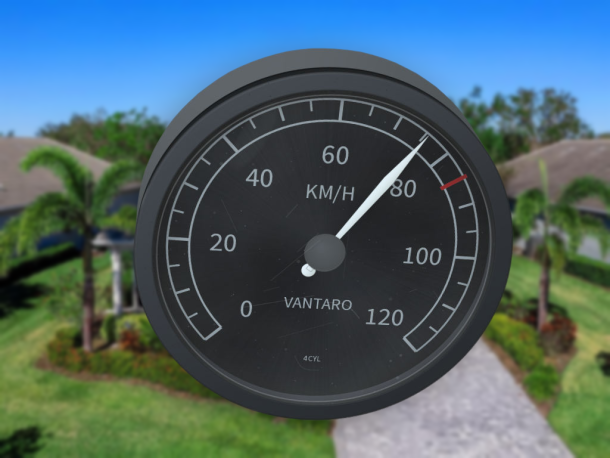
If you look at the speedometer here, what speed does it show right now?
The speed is 75 km/h
